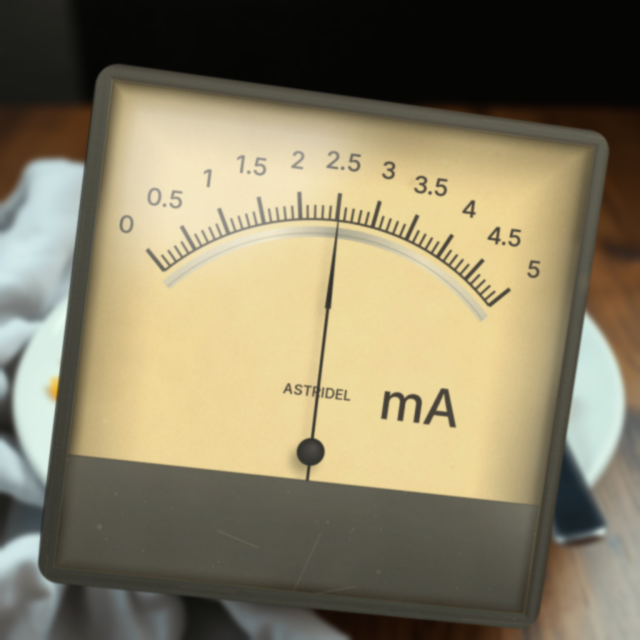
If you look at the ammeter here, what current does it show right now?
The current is 2.5 mA
